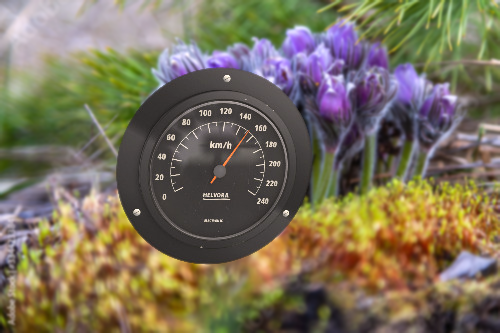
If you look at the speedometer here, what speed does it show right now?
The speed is 150 km/h
